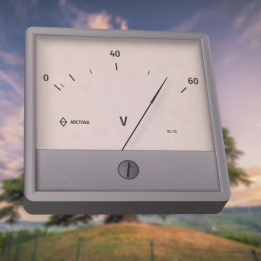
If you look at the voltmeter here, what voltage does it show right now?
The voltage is 55 V
